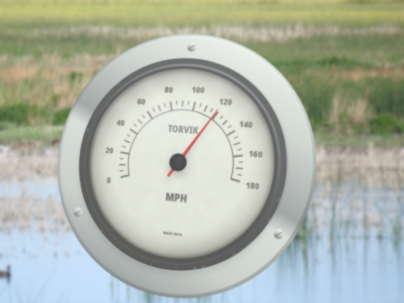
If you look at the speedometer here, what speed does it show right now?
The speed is 120 mph
